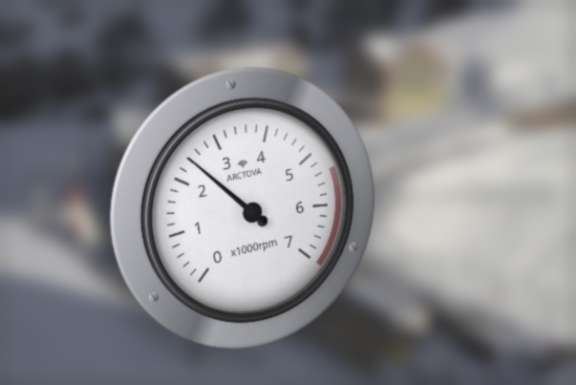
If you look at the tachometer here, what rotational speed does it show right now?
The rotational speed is 2400 rpm
